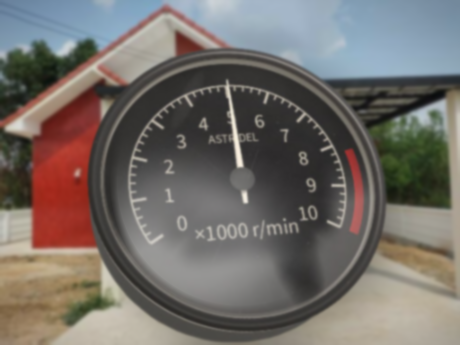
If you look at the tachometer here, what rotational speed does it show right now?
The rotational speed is 5000 rpm
